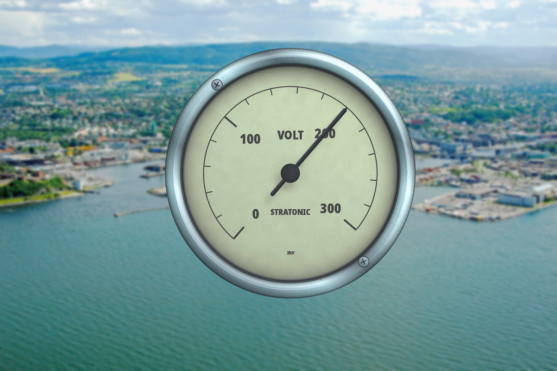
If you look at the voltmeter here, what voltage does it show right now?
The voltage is 200 V
